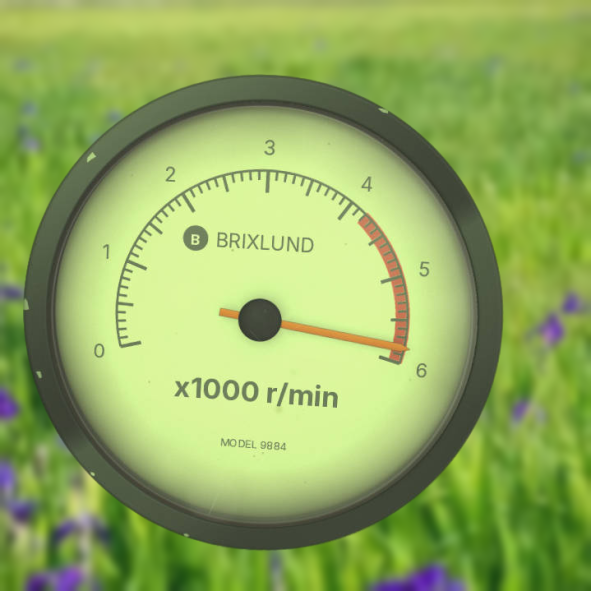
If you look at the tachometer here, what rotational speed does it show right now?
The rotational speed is 5800 rpm
